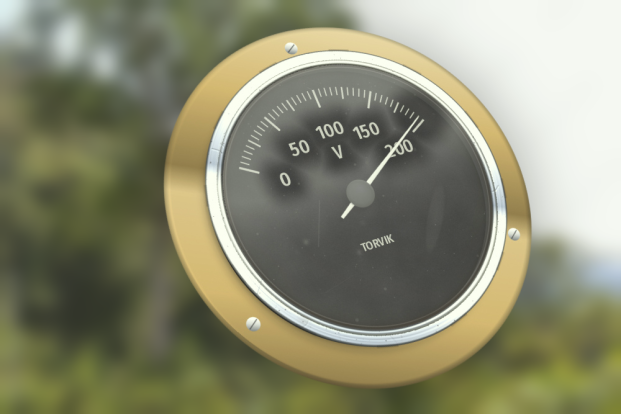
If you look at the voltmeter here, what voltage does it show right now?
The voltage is 195 V
